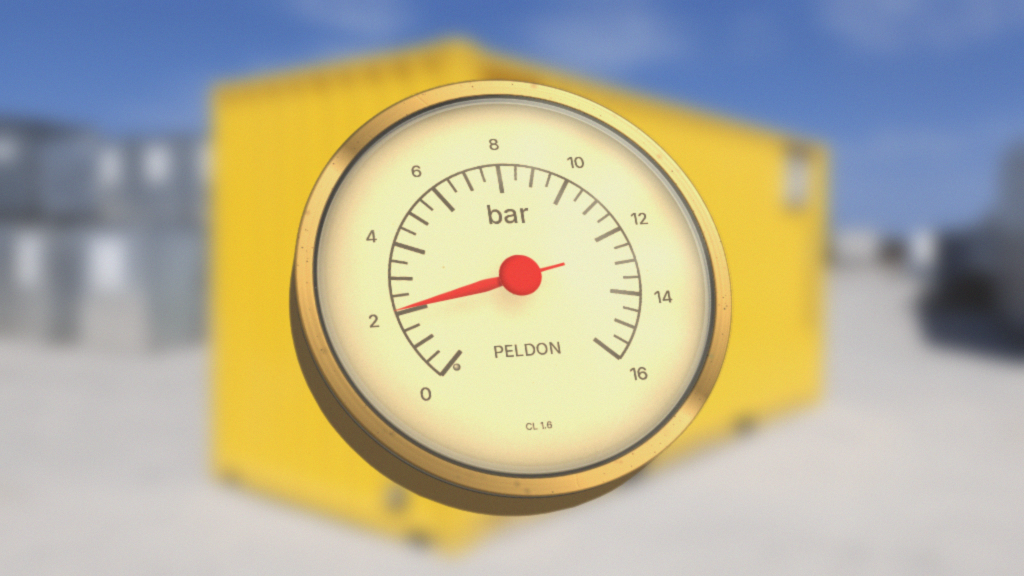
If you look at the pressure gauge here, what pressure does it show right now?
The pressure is 2 bar
